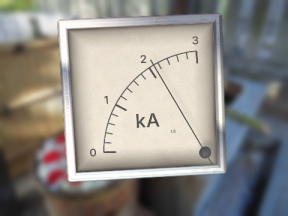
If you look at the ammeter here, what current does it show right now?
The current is 2.1 kA
